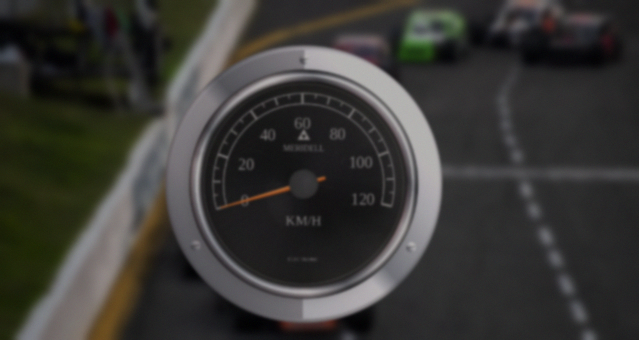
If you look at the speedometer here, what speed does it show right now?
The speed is 0 km/h
